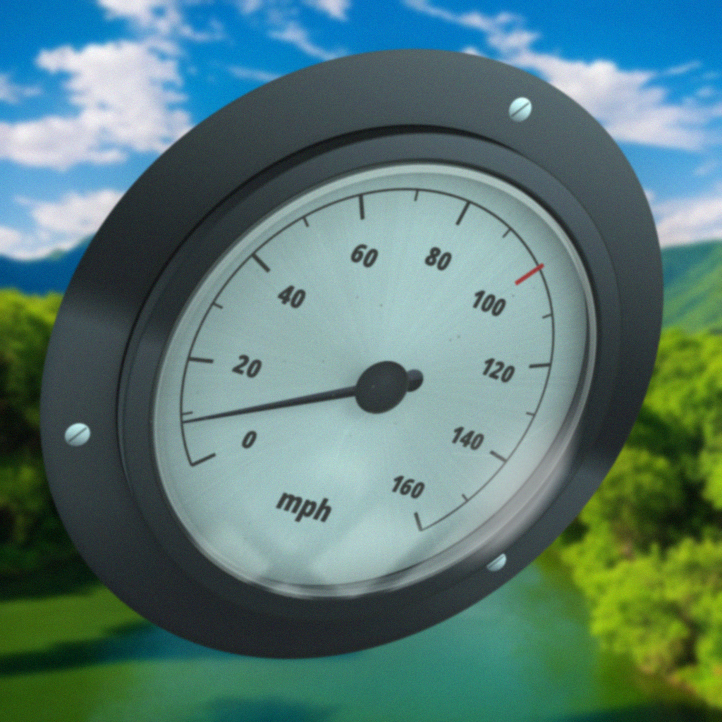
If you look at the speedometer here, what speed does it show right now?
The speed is 10 mph
